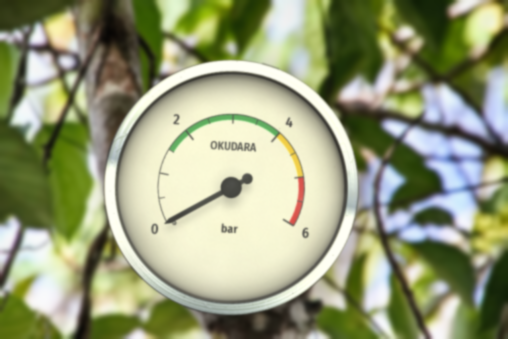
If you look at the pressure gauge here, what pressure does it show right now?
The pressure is 0 bar
